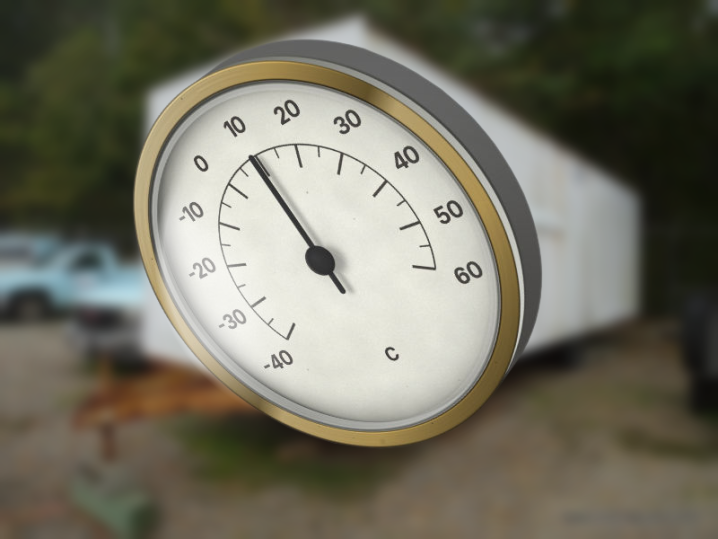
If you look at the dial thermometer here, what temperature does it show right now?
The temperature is 10 °C
